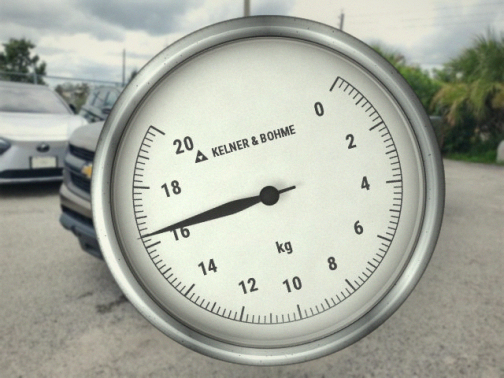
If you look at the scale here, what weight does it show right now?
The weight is 16.4 kg
